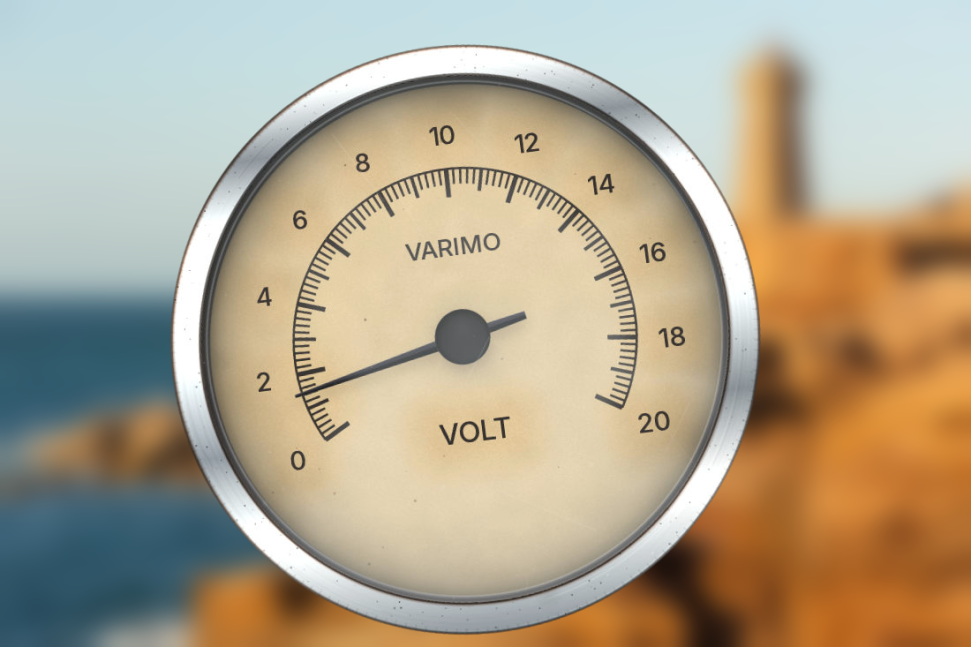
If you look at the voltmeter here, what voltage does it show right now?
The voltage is 1.4 V
